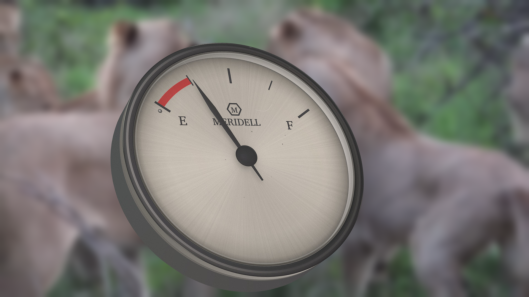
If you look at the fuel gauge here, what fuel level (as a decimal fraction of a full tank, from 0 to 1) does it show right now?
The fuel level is 0.25
